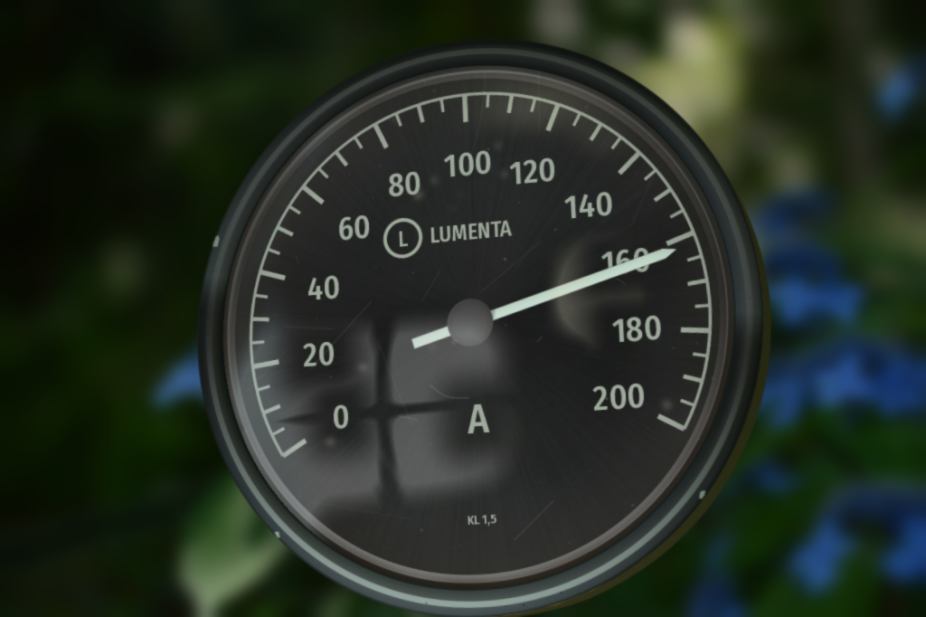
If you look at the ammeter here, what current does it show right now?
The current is 162.5 A
